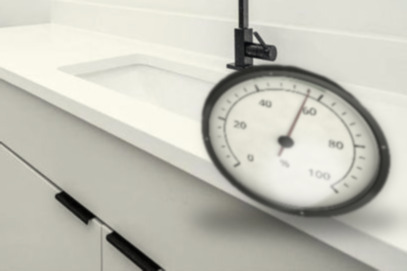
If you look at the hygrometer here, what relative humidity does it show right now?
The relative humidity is 56 %
